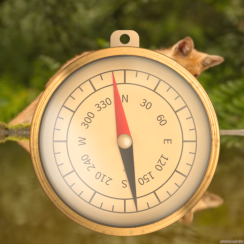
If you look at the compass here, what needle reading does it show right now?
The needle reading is 350 °
